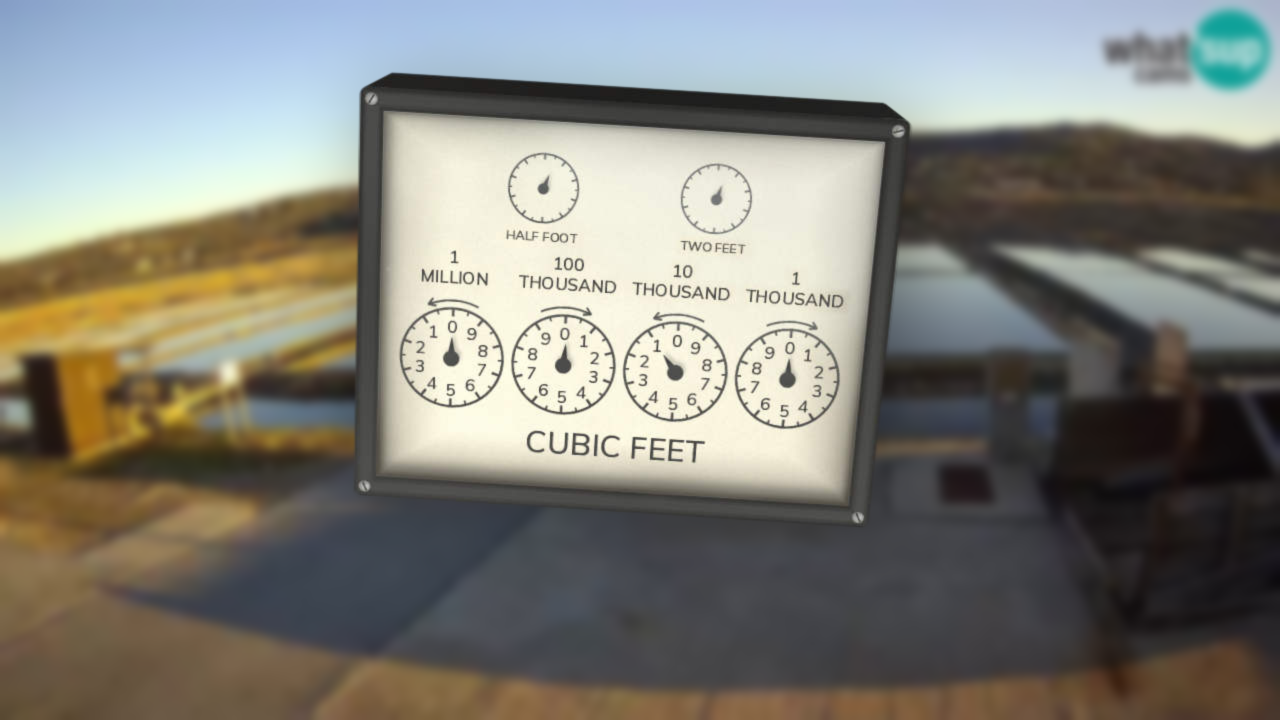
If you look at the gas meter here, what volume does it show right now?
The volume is 1000 ft³
